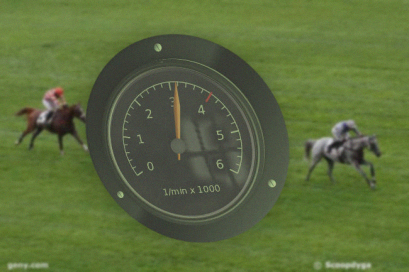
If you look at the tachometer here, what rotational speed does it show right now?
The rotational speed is 3200 rpm
